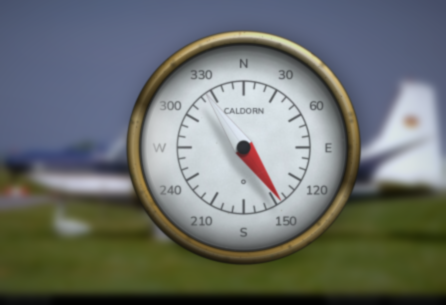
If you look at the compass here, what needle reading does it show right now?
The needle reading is 145 °
